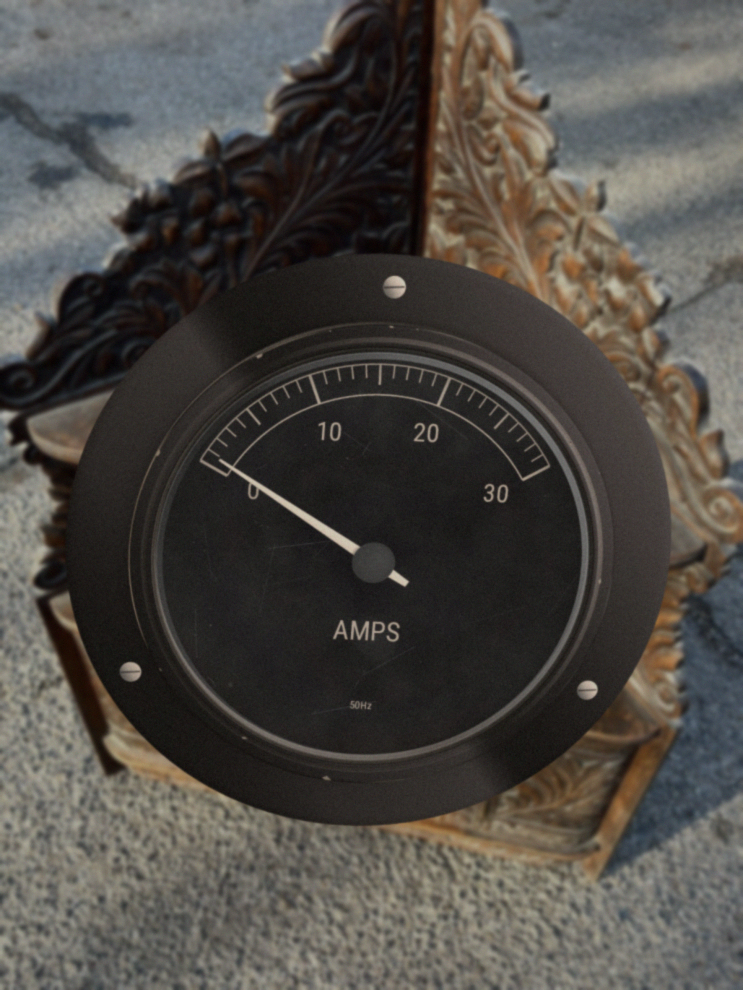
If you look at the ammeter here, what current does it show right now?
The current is 1 A
